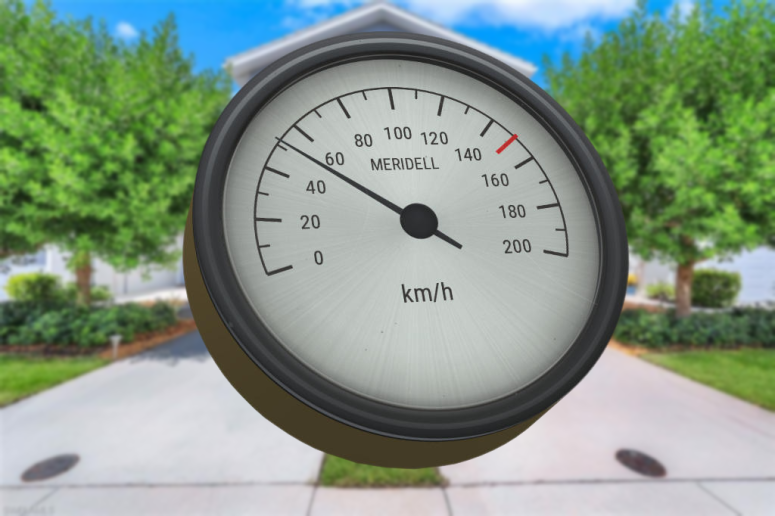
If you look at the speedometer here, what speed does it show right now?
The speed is 50 km/h
